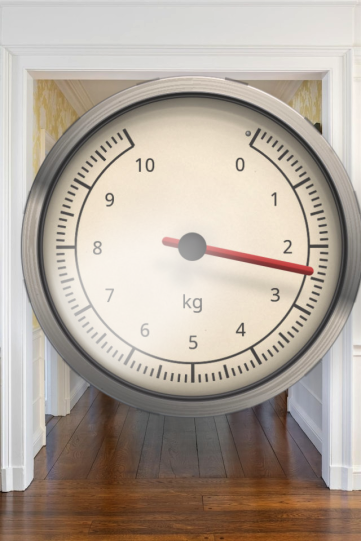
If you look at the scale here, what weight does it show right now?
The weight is 2.4 kg
